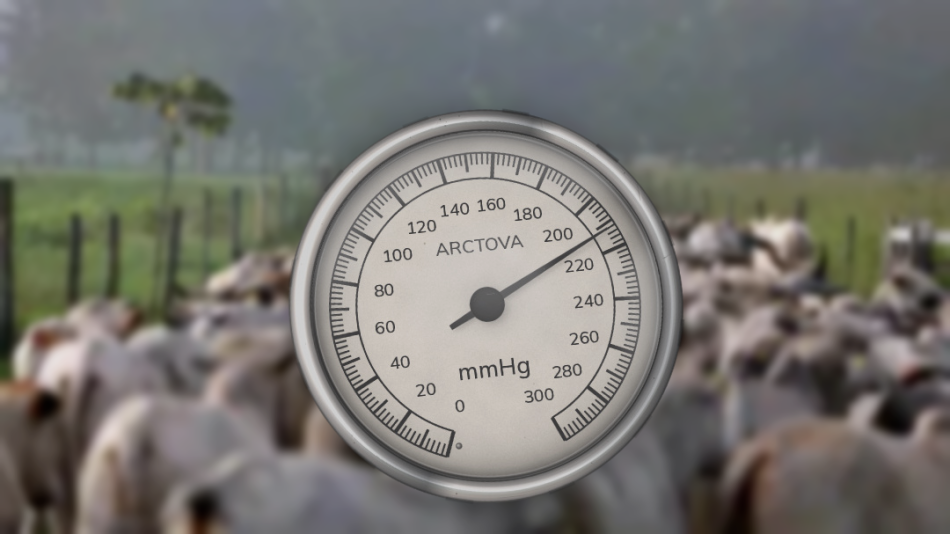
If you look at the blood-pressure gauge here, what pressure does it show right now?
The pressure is 212 mmHg
